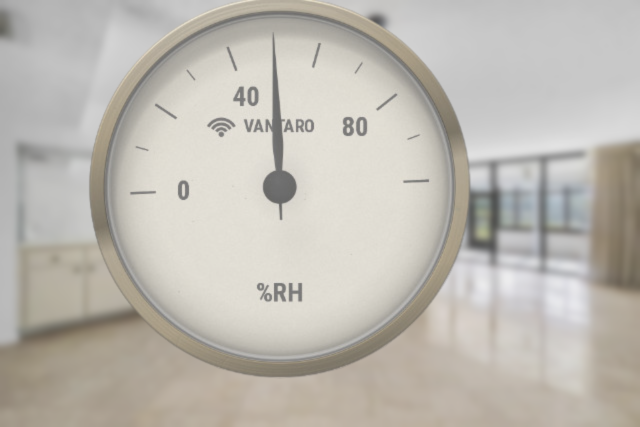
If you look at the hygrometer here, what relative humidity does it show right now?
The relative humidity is 50 %
